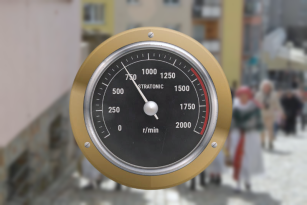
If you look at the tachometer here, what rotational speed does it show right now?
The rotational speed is 750 rpm
